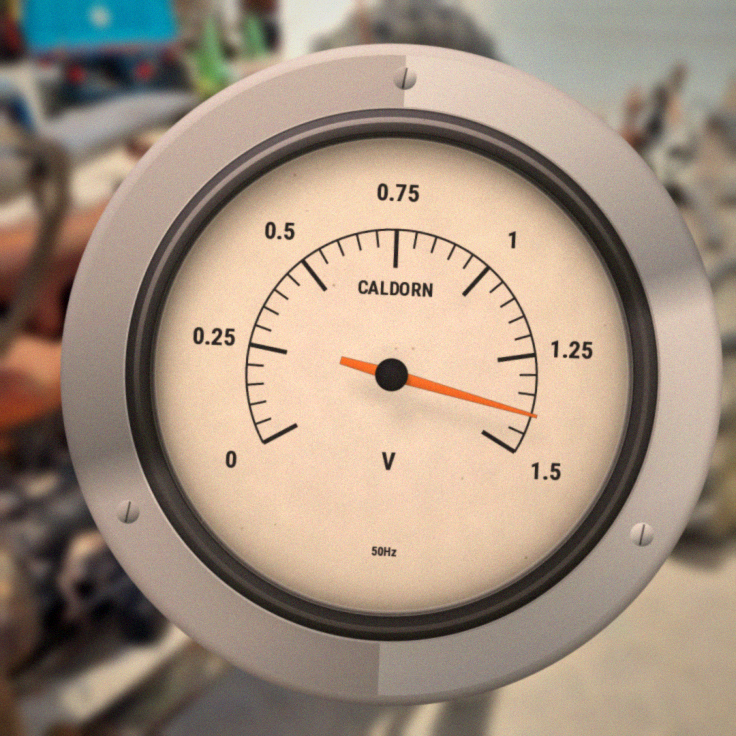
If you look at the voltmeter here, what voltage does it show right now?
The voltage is 1.4 V
